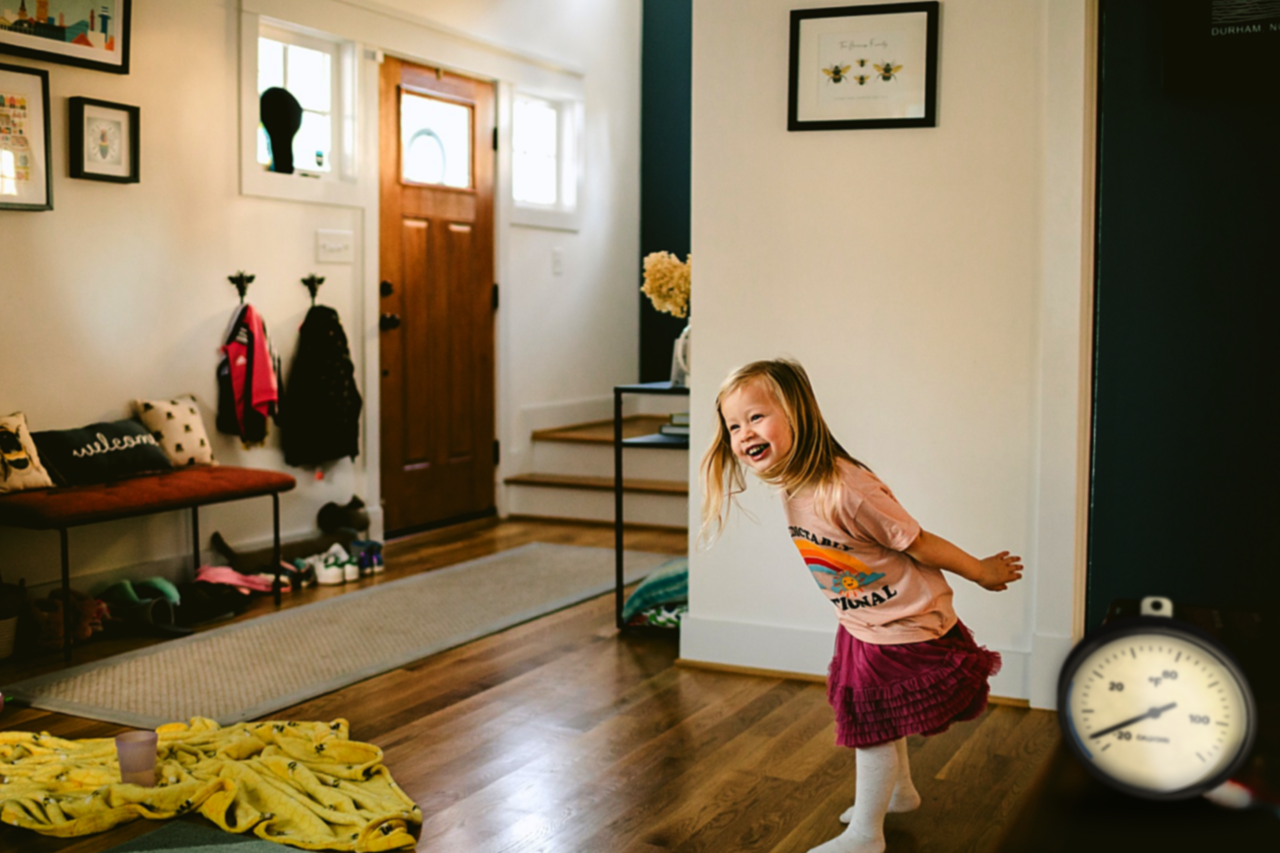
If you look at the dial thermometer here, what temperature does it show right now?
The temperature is -12 °F
